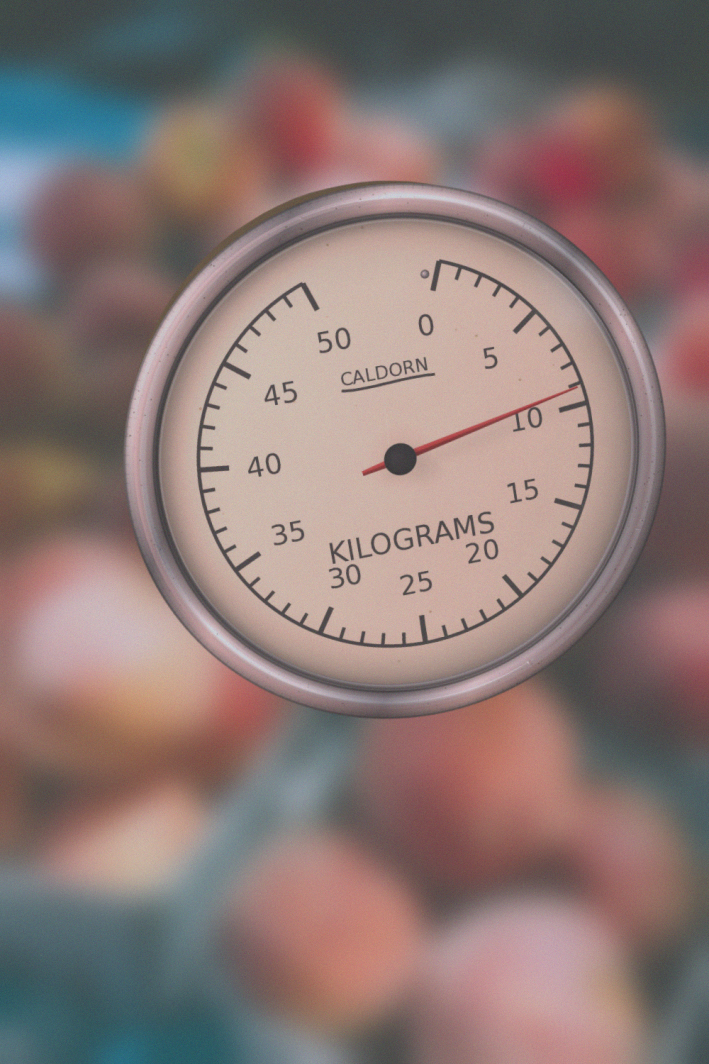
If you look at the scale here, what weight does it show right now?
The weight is 9 kg
